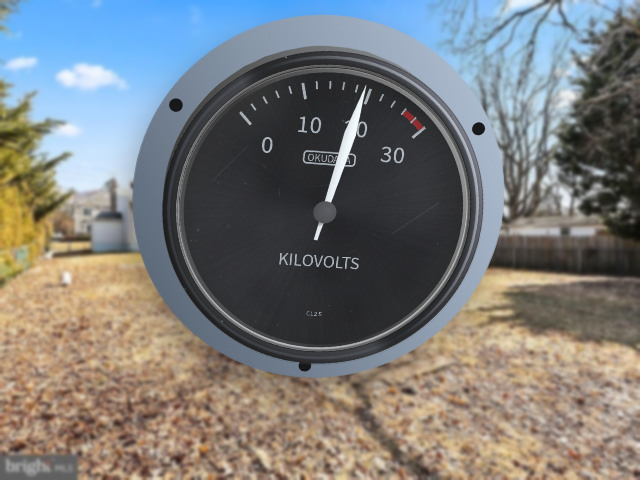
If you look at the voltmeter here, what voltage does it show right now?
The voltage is 19 kV
